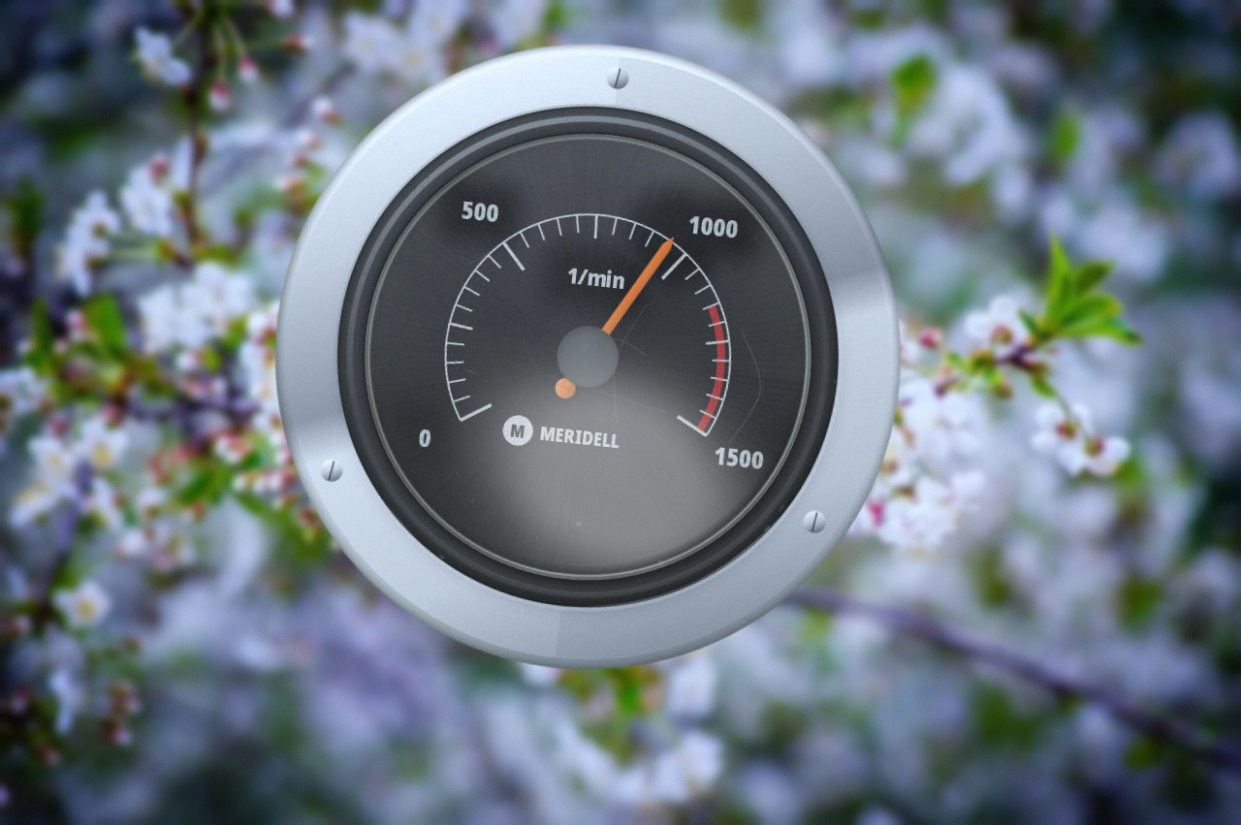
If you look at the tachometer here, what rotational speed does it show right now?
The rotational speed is 950 rpm
